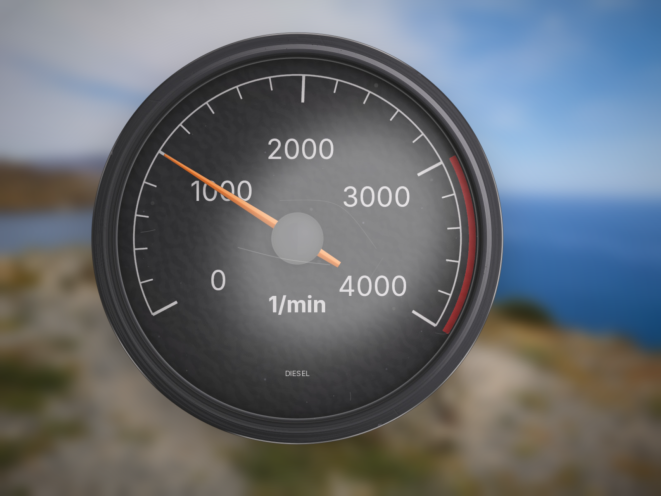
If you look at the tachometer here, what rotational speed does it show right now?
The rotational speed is 1000 rpm
